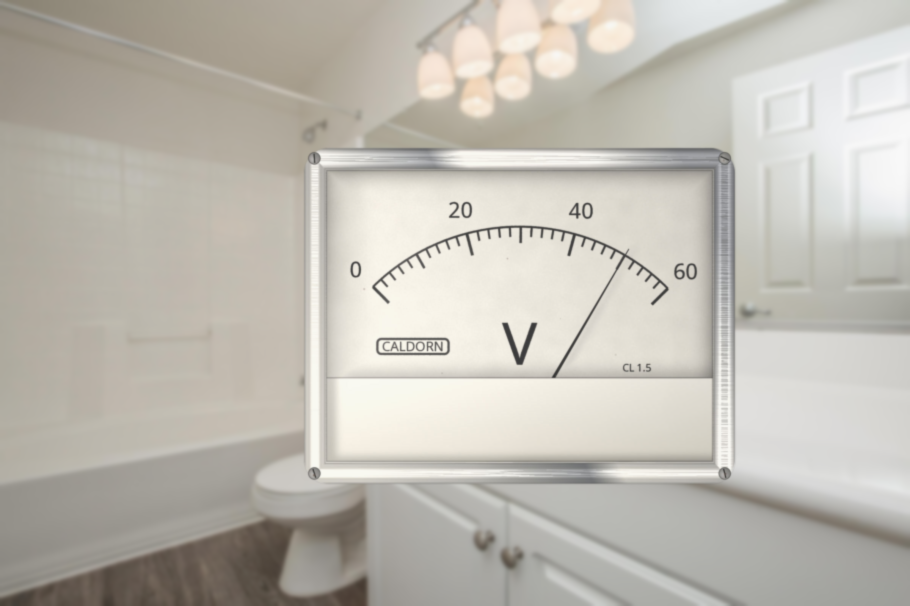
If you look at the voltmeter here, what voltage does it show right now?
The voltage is 50 V
